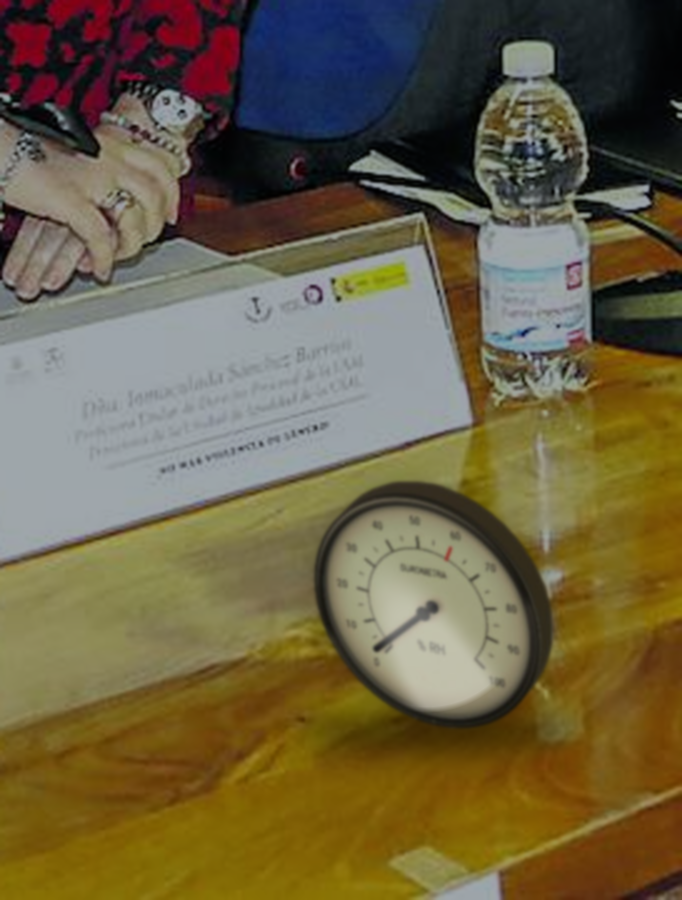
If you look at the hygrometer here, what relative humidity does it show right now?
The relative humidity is 2.5 %
